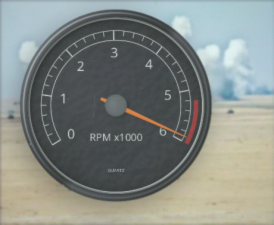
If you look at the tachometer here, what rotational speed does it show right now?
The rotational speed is 5900 rpm
